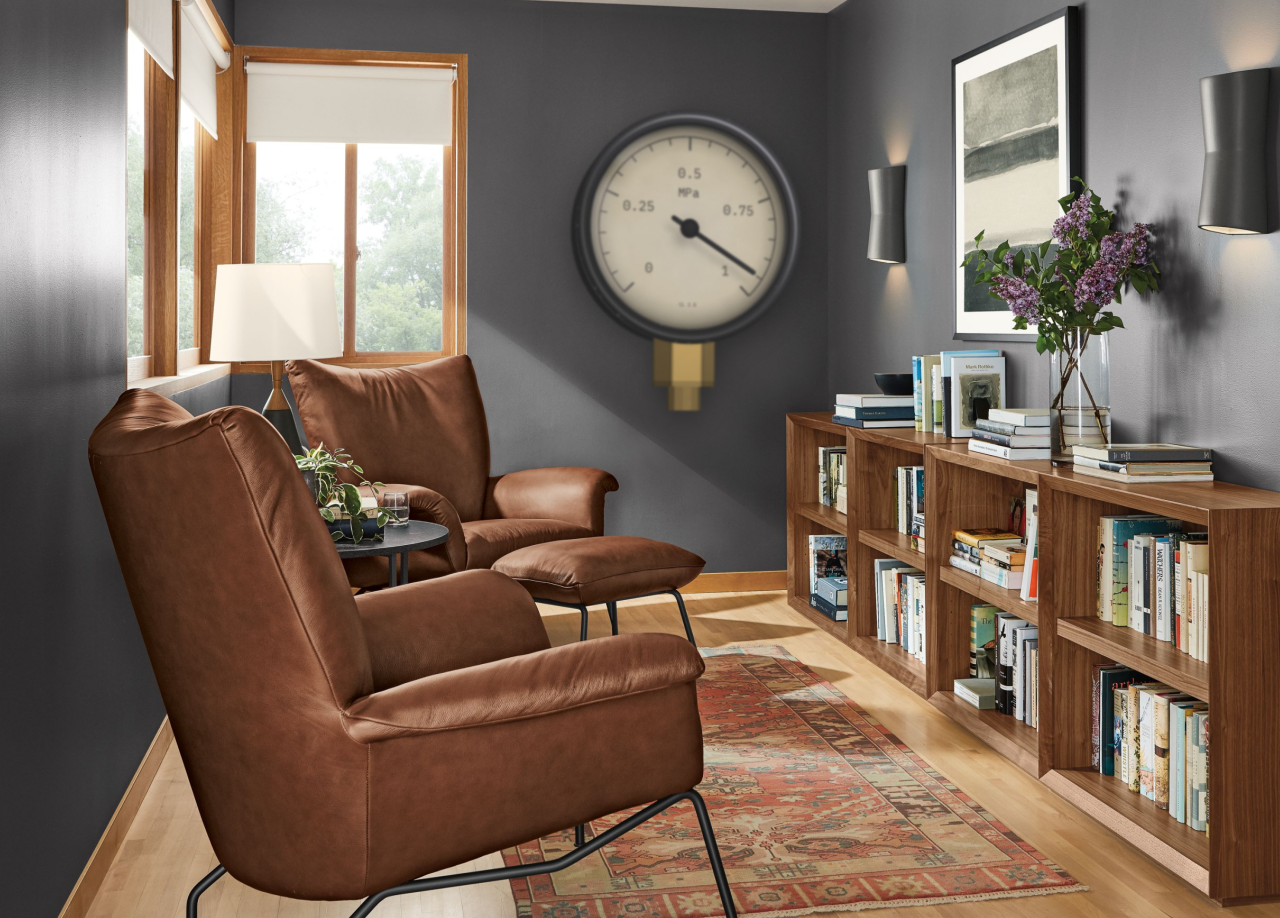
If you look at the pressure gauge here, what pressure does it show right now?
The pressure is 0.95 MPa
